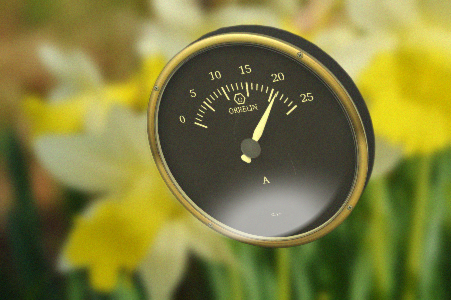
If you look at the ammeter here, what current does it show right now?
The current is 21 A
